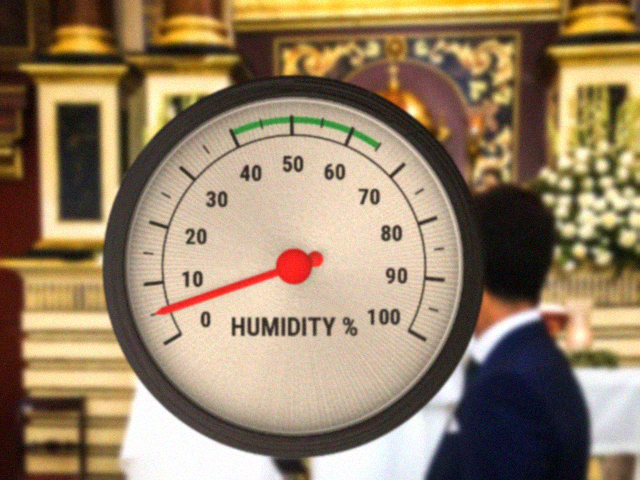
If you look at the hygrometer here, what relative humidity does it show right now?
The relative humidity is 5 %
